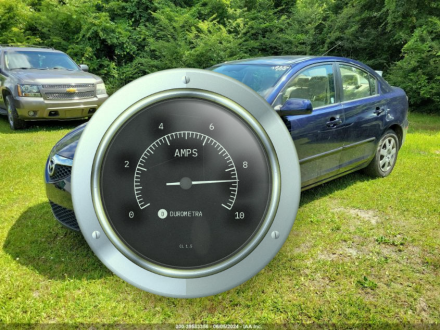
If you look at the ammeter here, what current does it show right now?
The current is 8.6 A
